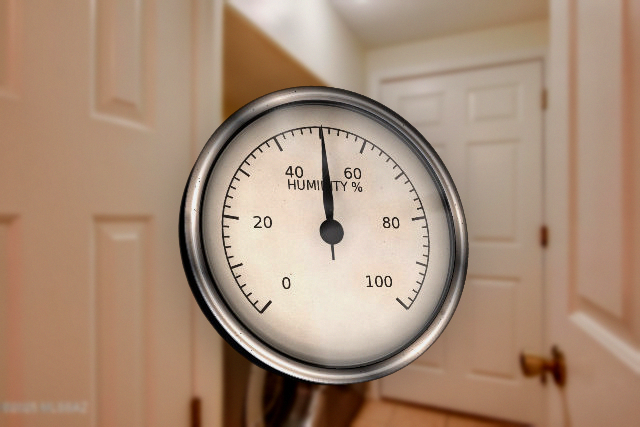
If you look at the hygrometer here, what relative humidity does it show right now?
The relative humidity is 50 %
